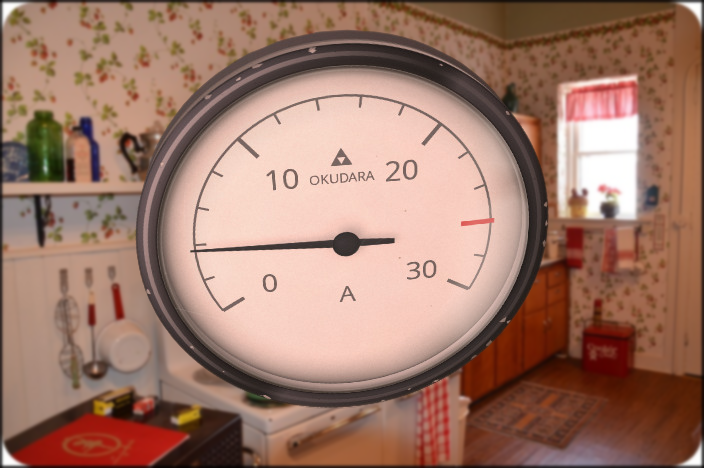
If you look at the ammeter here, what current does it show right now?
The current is 4 A
